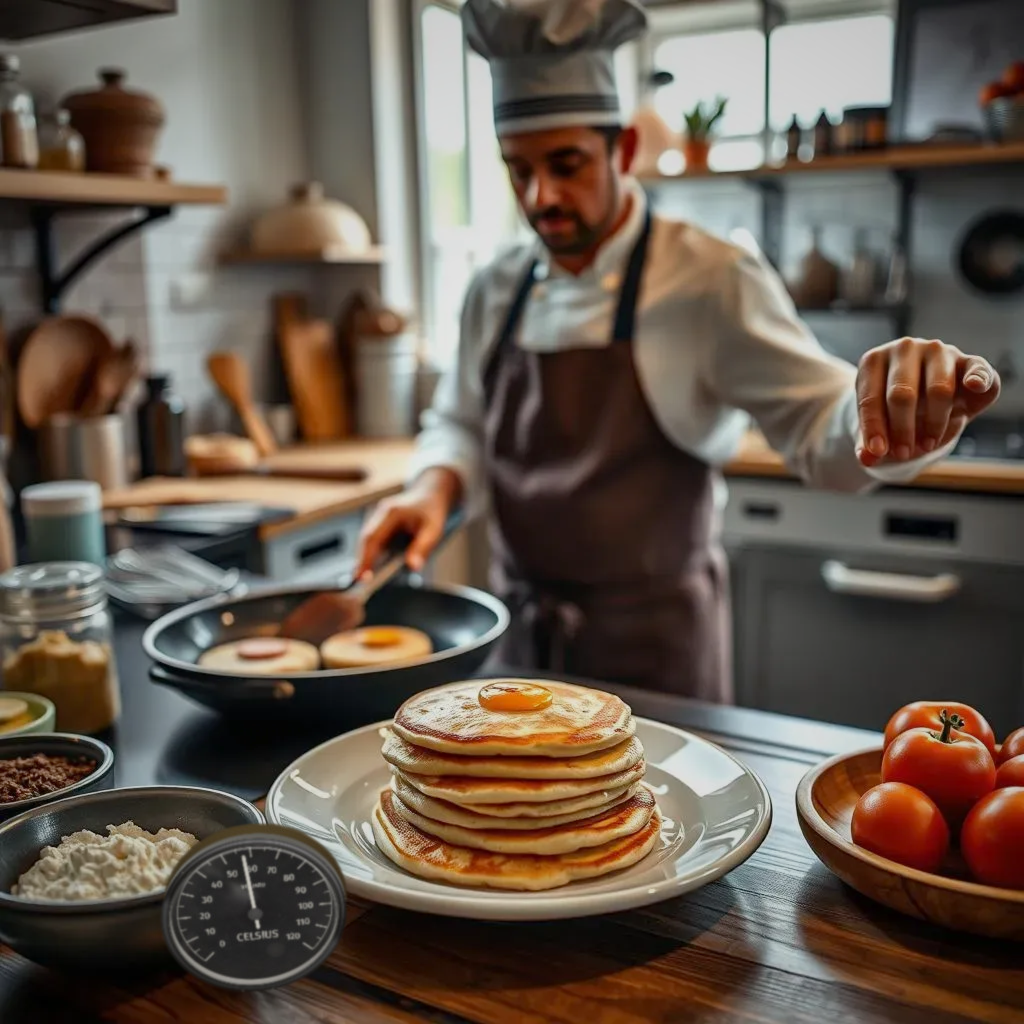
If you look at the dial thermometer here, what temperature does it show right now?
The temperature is 57.5 °C
